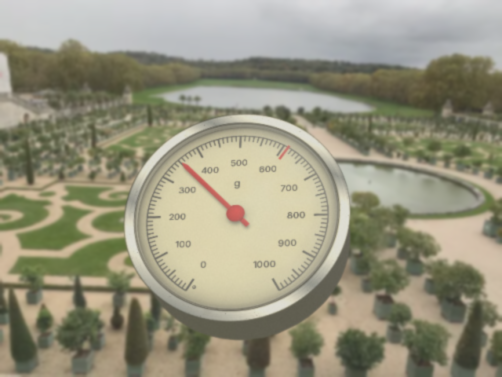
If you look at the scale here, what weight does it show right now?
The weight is 350 g
